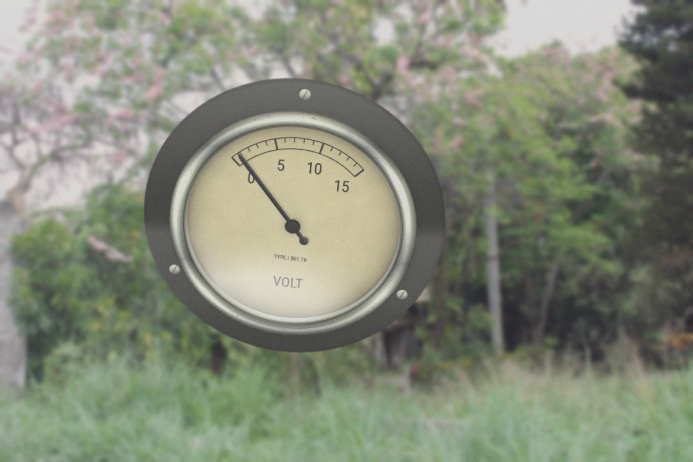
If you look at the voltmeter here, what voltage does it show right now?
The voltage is 1 V
